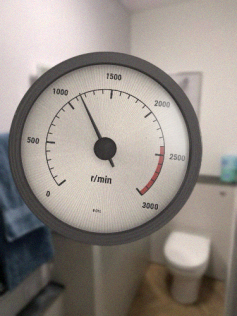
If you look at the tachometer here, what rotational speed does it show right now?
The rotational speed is 1150 rpm
